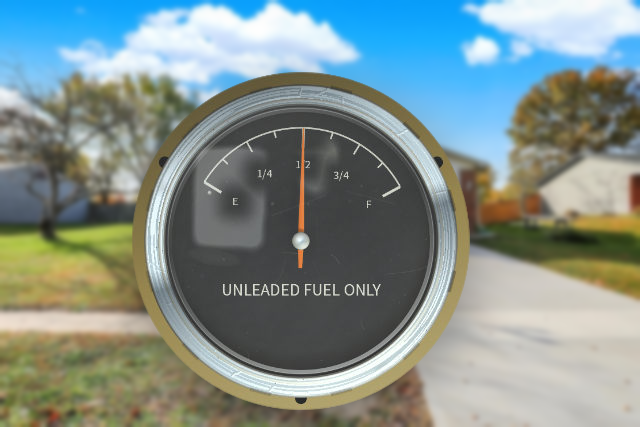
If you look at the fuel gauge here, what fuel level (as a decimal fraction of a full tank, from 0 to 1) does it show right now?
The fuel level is 0.5
